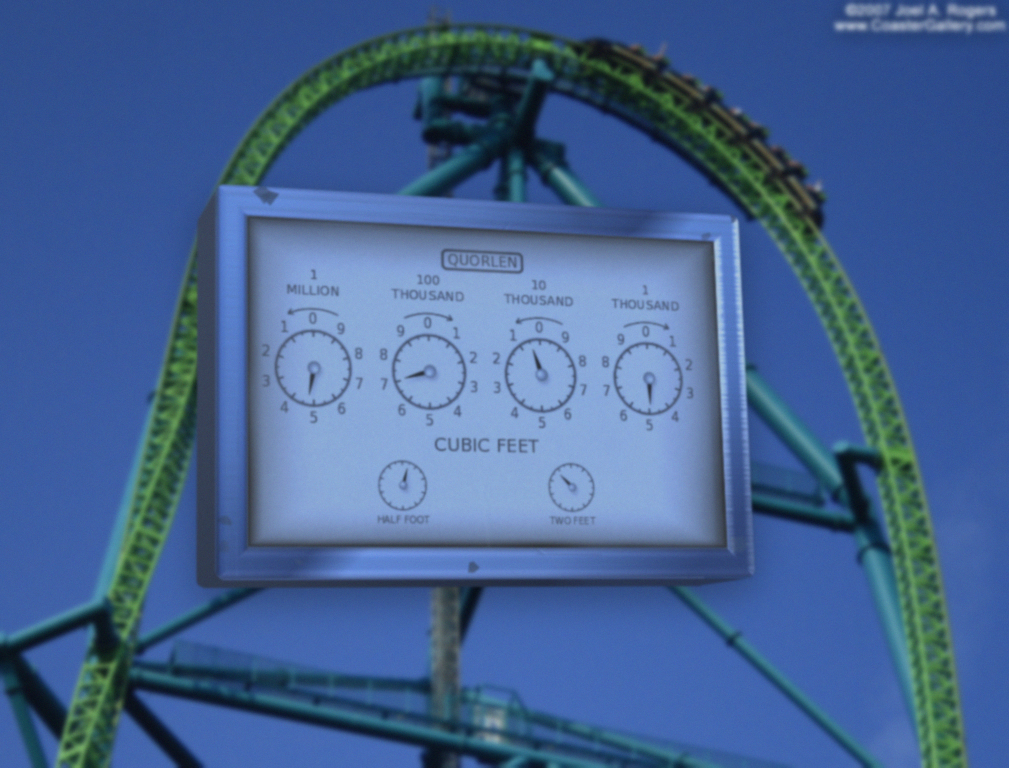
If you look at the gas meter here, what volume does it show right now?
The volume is 470500 ft³
